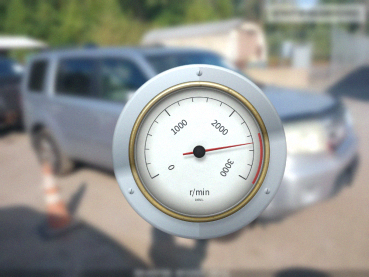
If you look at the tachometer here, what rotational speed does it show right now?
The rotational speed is 2500 rpm
